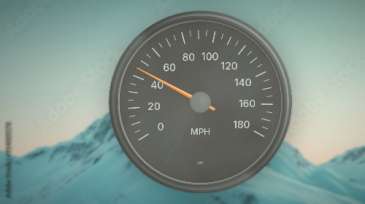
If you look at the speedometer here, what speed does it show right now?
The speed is 45 mph
